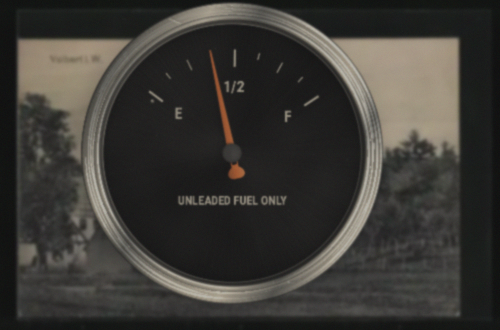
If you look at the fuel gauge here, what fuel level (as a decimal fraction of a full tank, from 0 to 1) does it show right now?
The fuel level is 0.375
